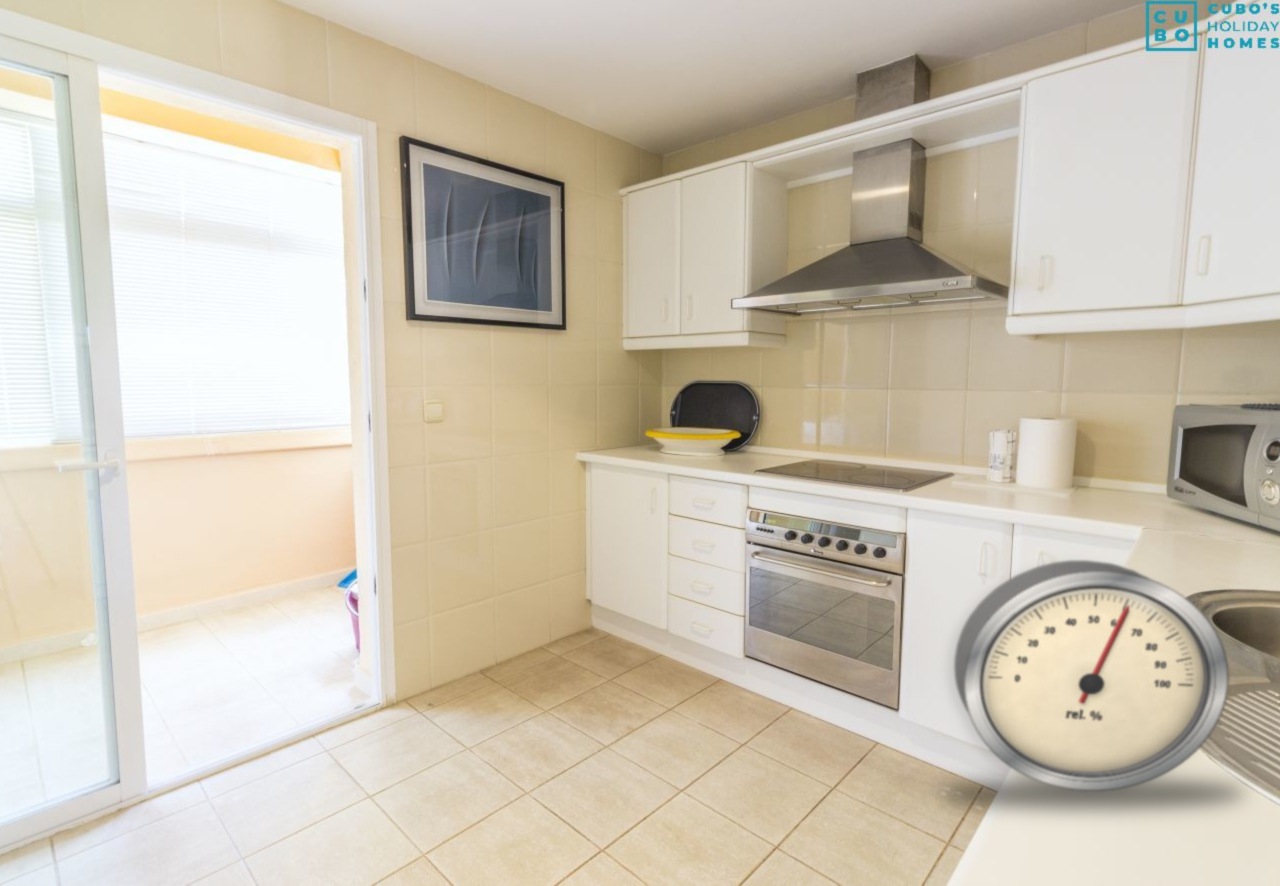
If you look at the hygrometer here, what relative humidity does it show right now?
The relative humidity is 60 %
